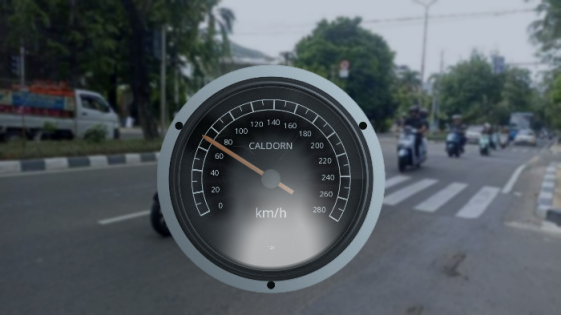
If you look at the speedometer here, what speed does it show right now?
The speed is 70 km/h
